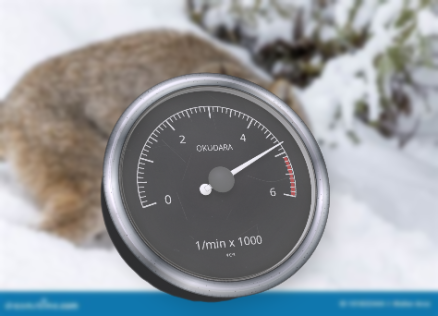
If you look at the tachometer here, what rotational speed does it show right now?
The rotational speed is 4800 rpm
